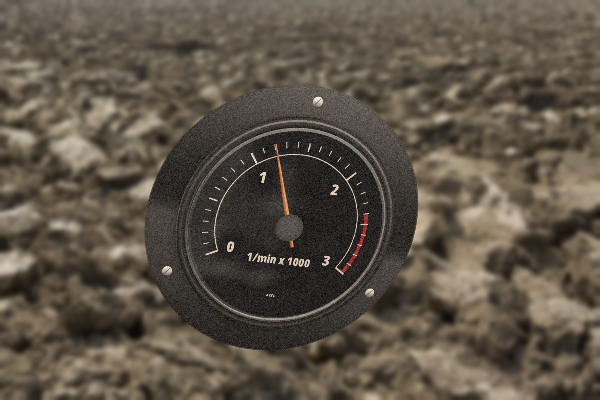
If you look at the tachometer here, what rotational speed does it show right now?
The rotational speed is 1200 rpm
